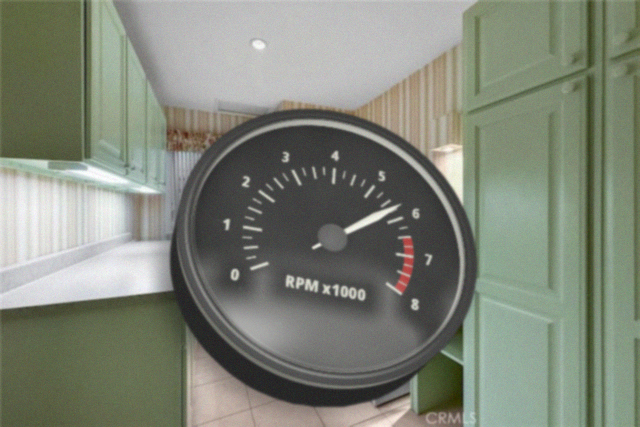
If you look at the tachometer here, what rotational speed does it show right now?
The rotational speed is 5750 rpm
